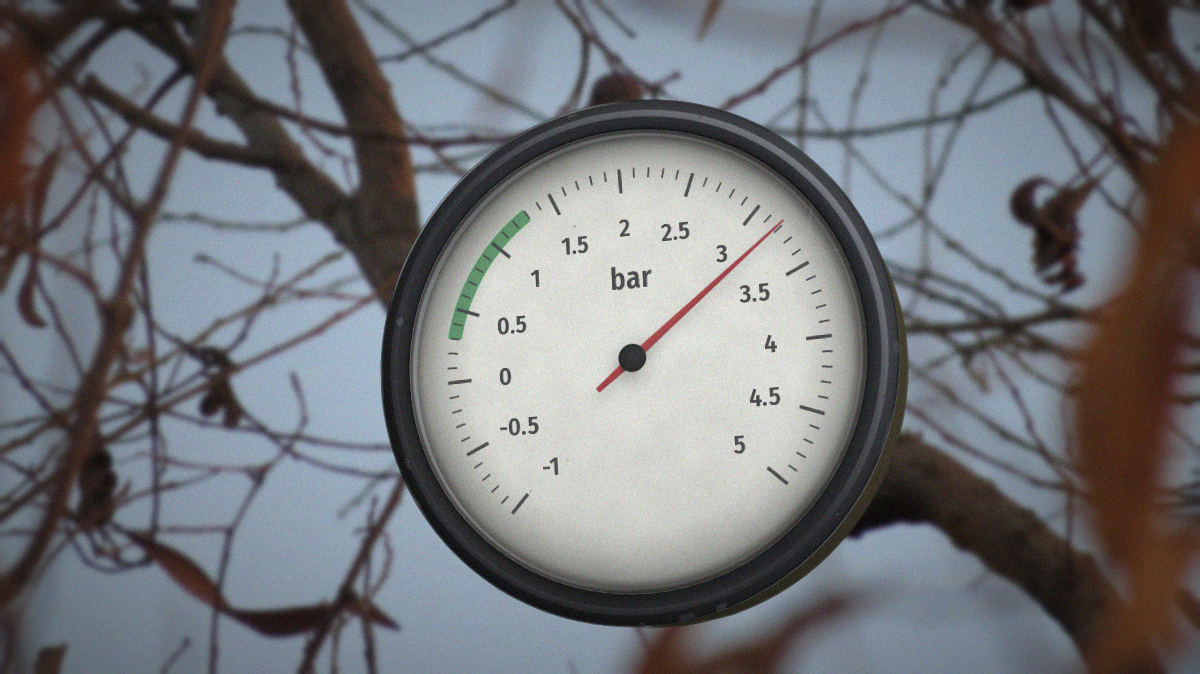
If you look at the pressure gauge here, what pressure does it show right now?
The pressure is 3.2 bar
